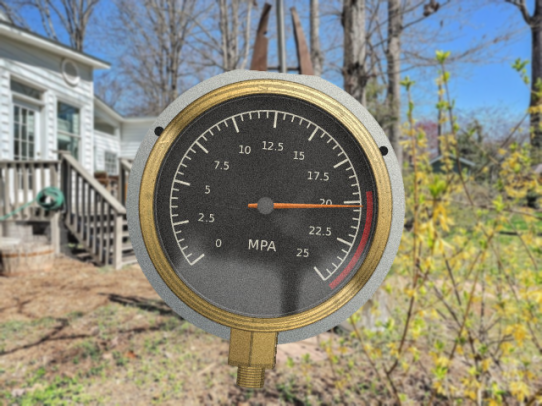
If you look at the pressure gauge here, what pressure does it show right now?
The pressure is 20.25 MPa
